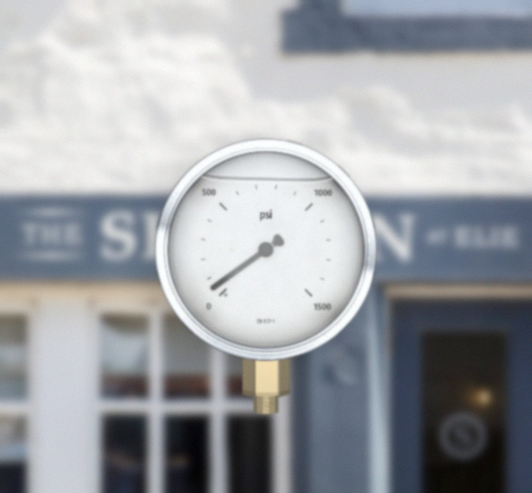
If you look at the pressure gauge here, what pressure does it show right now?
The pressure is 50 psi
